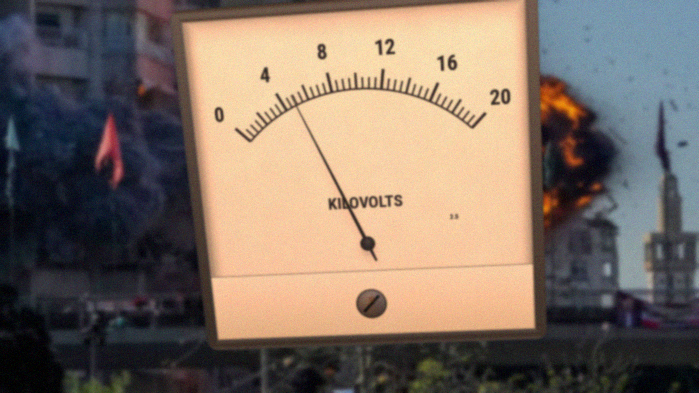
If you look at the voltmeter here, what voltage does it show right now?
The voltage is 5 kV
